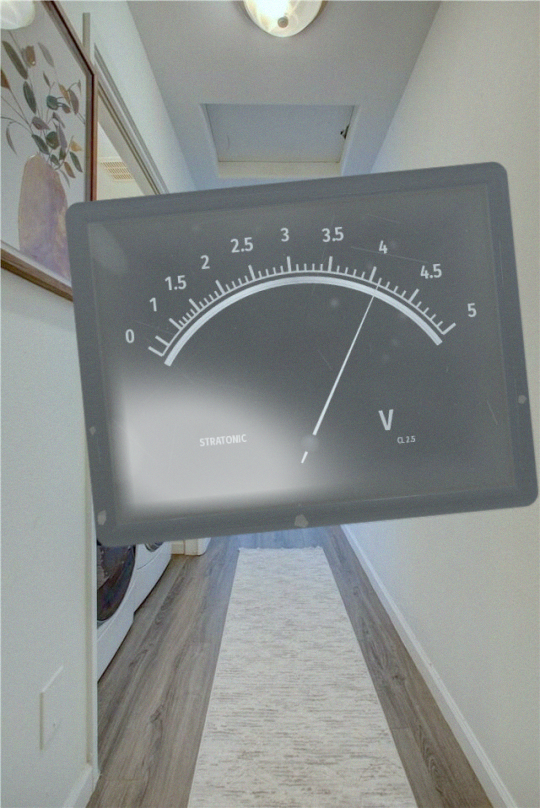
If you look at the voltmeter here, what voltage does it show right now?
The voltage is 4.1 V
